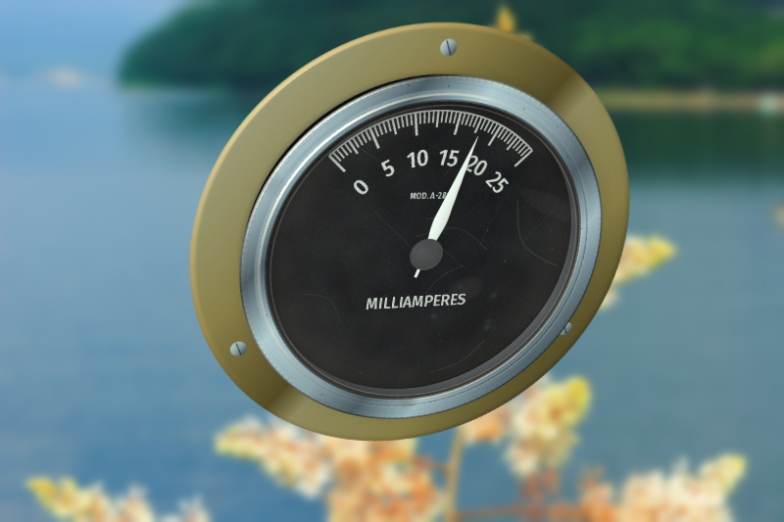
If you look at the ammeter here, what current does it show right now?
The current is 17.5 mA
